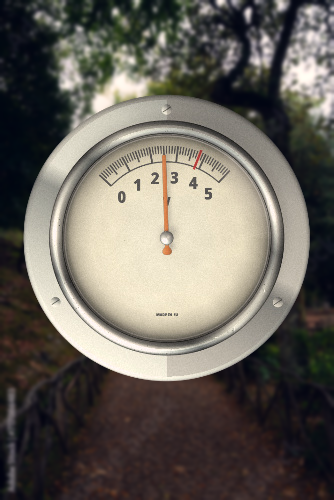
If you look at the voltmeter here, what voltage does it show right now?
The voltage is 2.5 V
